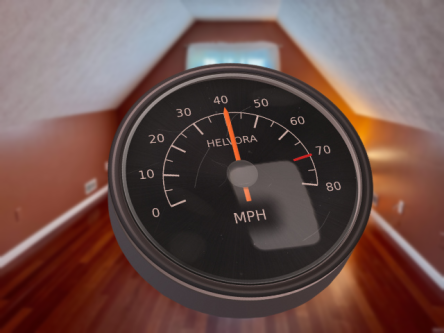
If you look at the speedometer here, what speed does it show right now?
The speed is 40 mph
